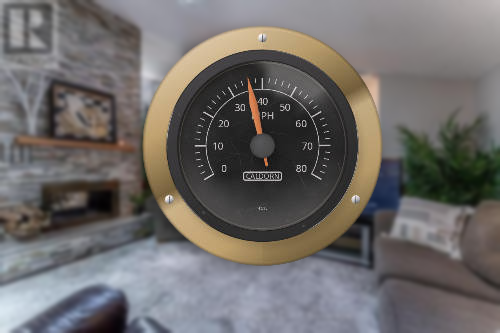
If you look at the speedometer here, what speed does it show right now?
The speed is 36 mph
